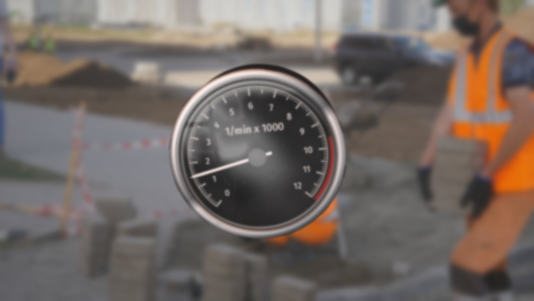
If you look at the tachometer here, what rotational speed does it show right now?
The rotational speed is 1500 rpm
